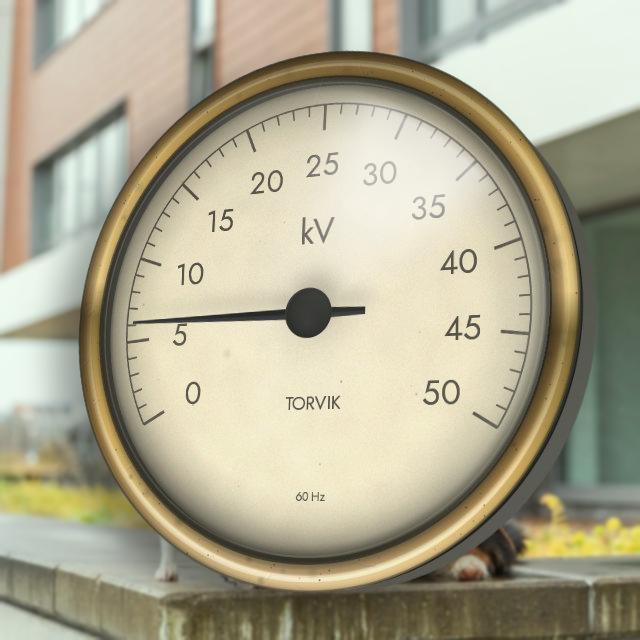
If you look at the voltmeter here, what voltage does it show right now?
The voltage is 6 kV
